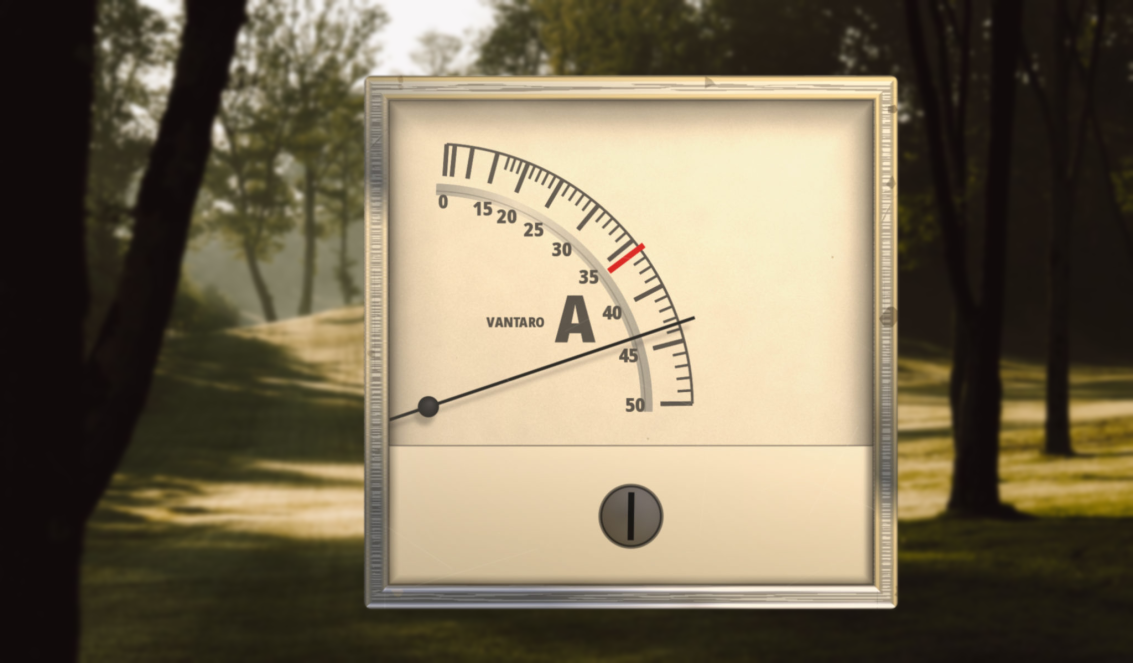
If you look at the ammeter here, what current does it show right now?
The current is 43.5 A
